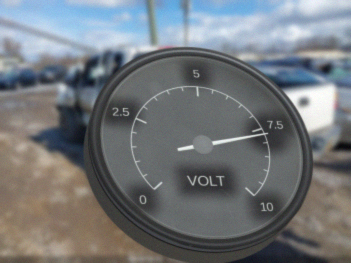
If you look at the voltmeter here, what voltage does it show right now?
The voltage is 7.75 V
